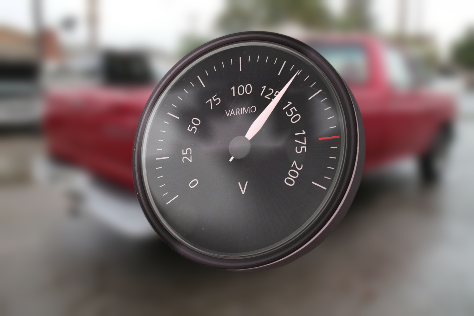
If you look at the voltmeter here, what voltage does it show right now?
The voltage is 135 V
